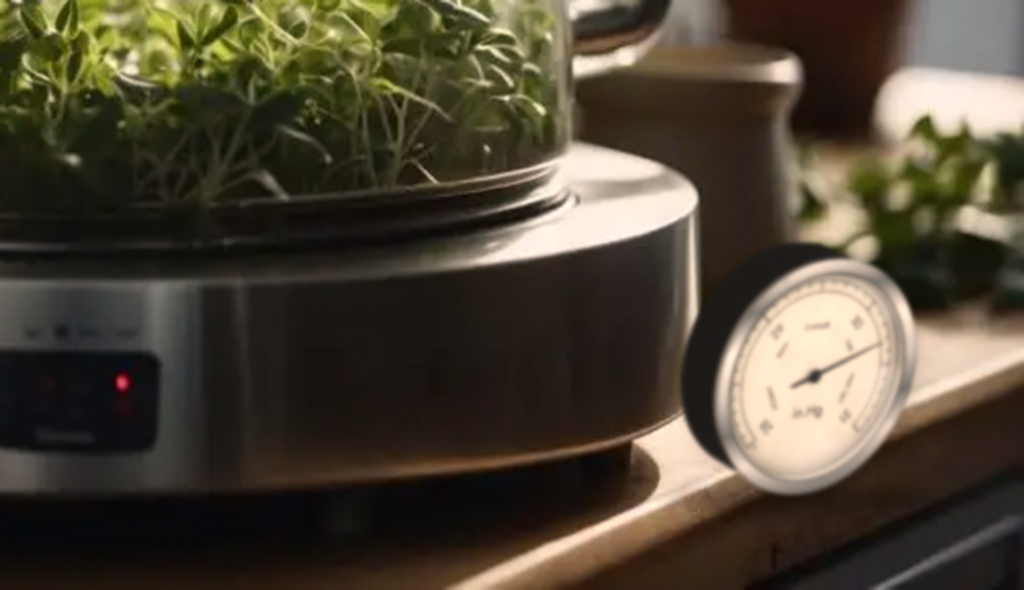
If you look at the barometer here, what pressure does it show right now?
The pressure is 30.3 inHg
